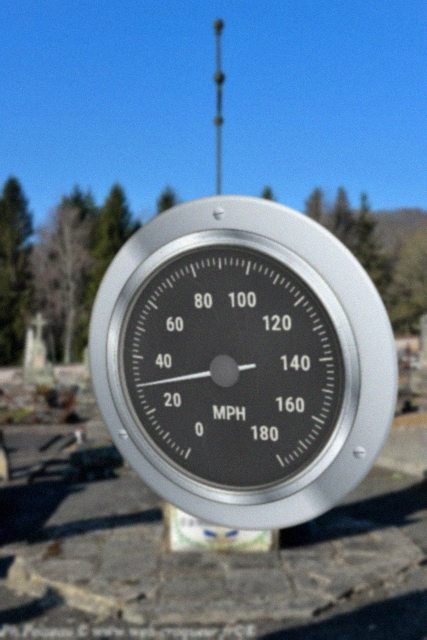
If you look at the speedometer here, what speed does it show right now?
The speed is 30 mph
